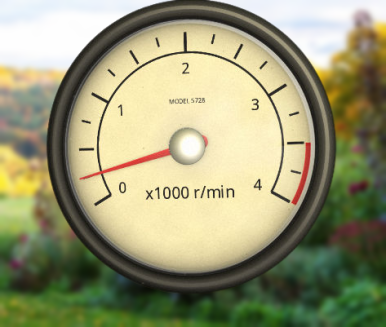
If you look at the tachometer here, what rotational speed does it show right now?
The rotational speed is 250 rpm
